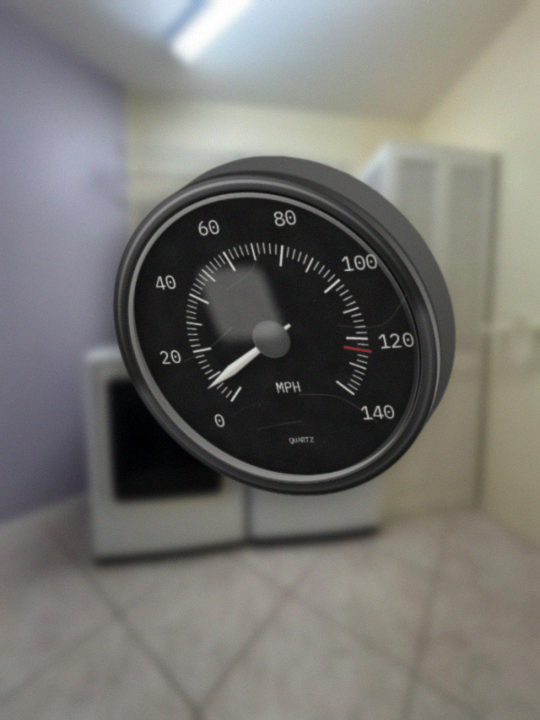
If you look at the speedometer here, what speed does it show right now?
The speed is 8 mph
